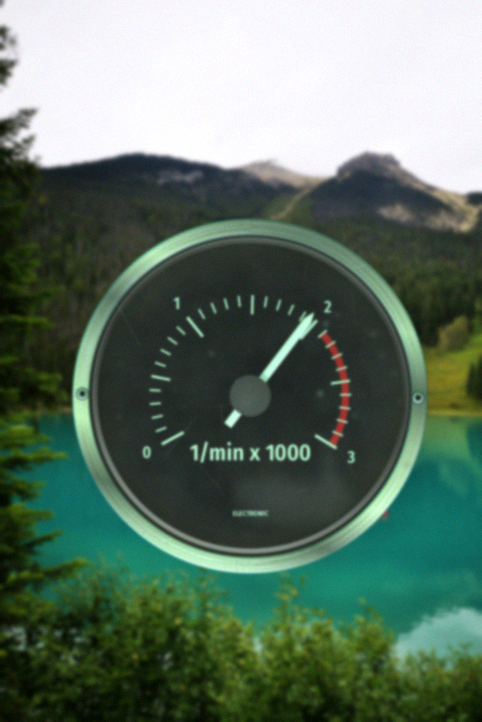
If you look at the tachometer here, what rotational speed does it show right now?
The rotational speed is 1950 rpm
